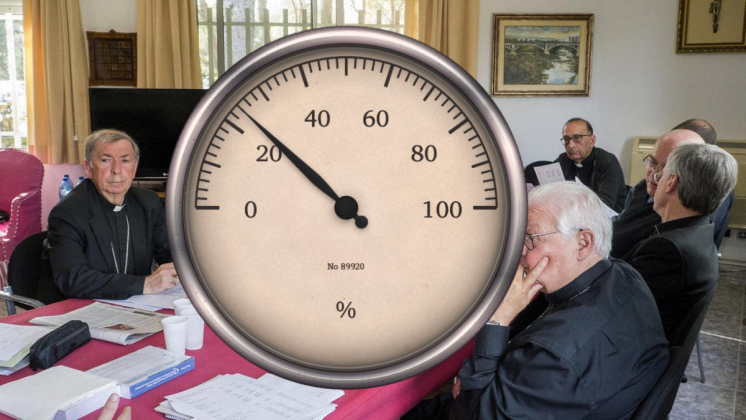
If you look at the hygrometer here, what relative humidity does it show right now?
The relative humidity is 24 %
